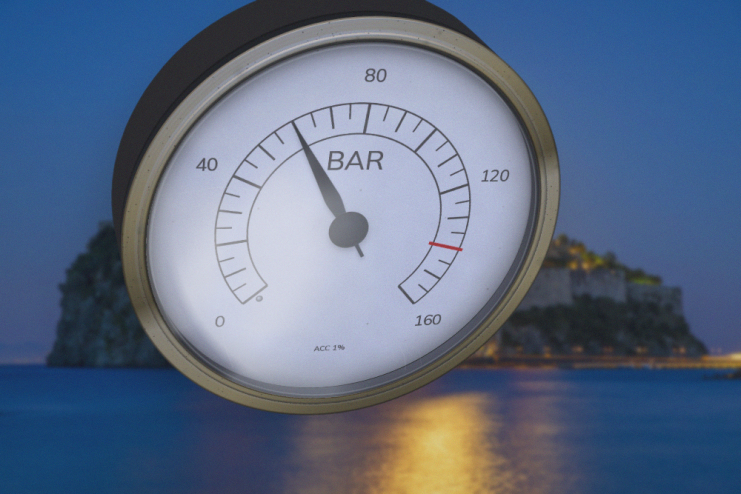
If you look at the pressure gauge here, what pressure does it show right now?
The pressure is 60 bar
